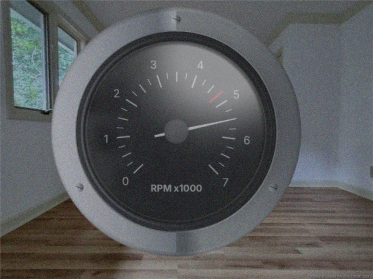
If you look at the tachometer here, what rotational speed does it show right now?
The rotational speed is 5500 rpm
